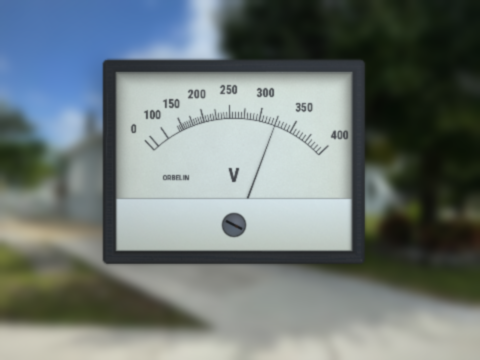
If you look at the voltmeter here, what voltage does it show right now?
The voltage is 325 V
